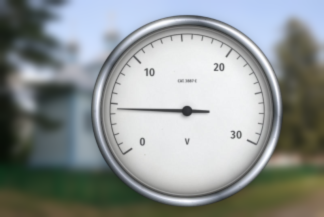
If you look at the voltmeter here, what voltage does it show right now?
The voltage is 4.5 V
